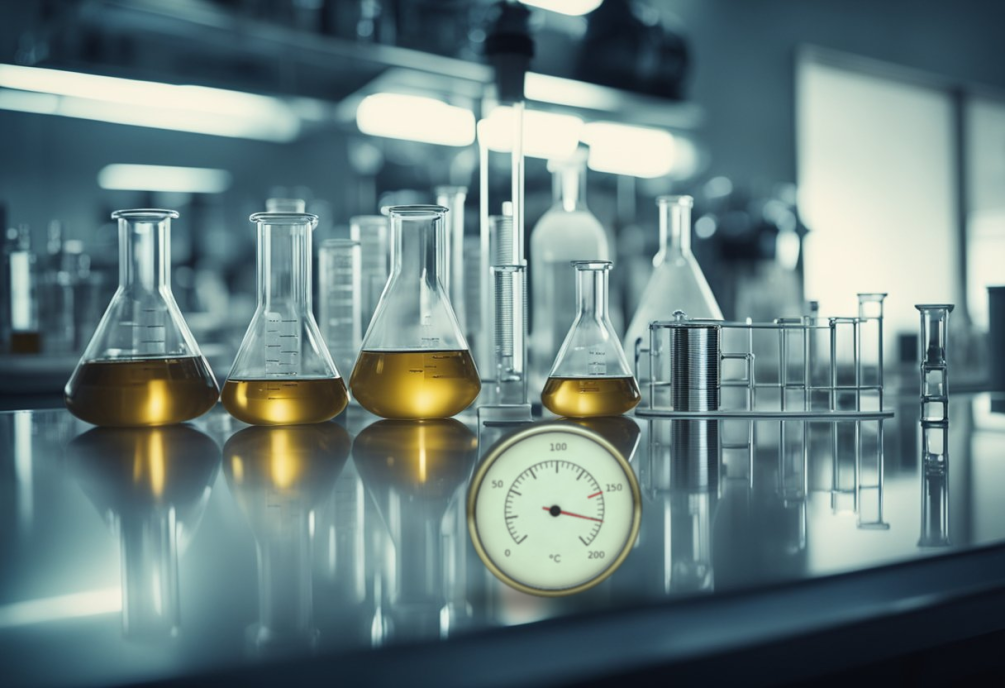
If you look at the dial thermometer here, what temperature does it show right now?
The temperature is 175 °C
